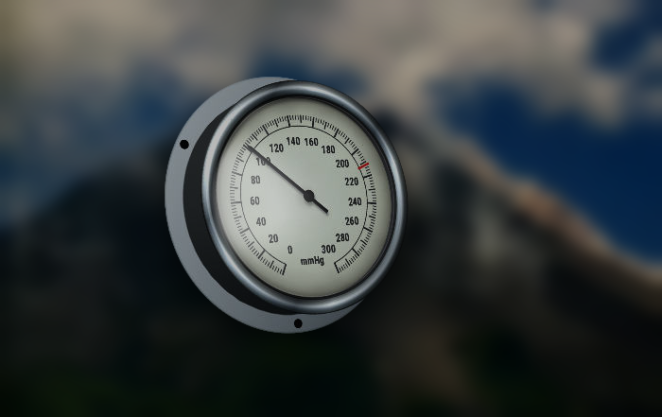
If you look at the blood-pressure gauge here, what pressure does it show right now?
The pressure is 100 mmHg
